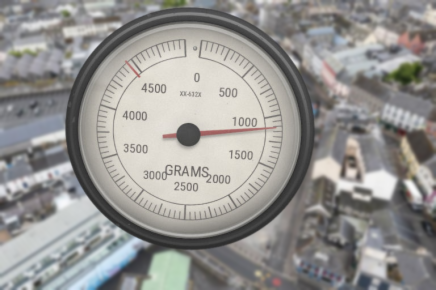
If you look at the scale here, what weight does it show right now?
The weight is 1100 g
